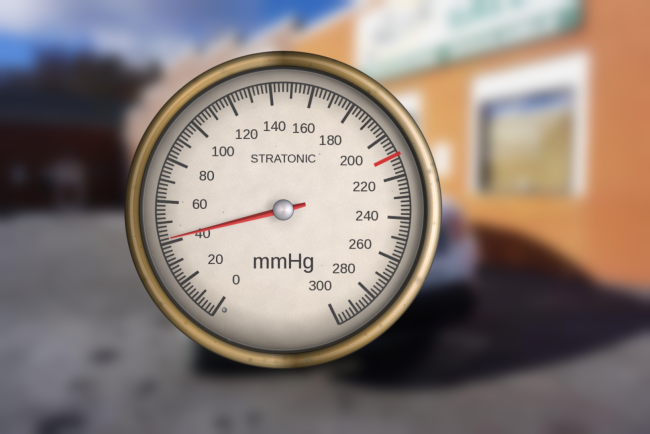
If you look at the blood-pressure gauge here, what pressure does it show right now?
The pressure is 42 mmHg
